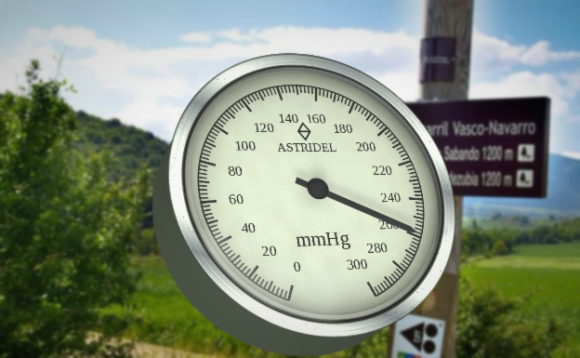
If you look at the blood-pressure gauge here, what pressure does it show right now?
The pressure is 260 mmHg
